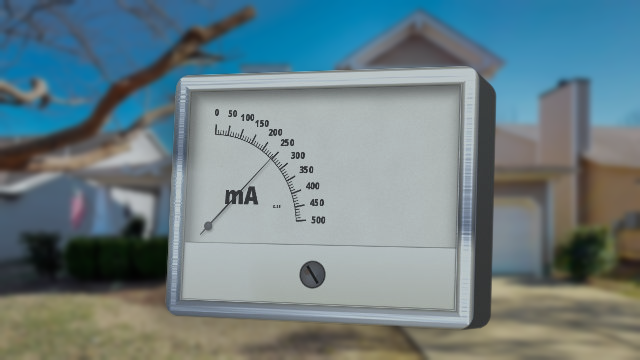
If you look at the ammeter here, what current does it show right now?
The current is 250 mA
